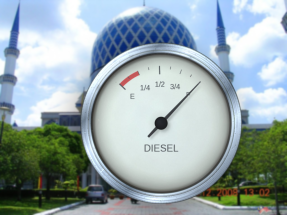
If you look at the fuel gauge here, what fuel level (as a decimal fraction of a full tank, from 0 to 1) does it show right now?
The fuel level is 1
